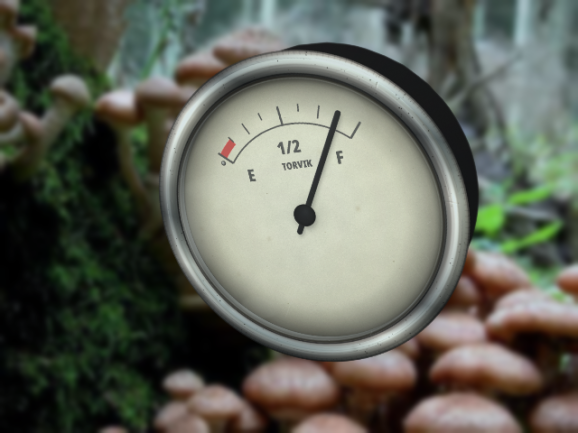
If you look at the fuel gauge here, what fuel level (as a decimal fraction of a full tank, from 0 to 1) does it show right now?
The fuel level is 0.875
